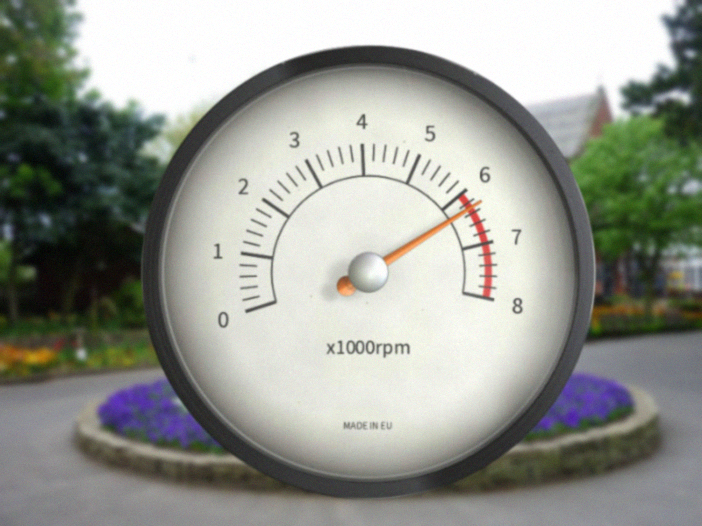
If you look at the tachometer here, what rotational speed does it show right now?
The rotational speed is 6300 rpm
